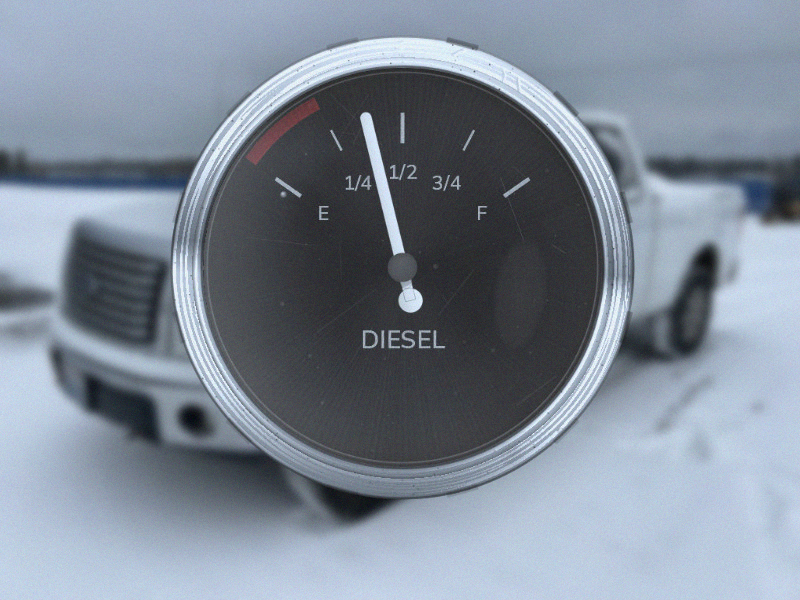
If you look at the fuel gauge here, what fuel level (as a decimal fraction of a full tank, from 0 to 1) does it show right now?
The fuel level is 0.375
